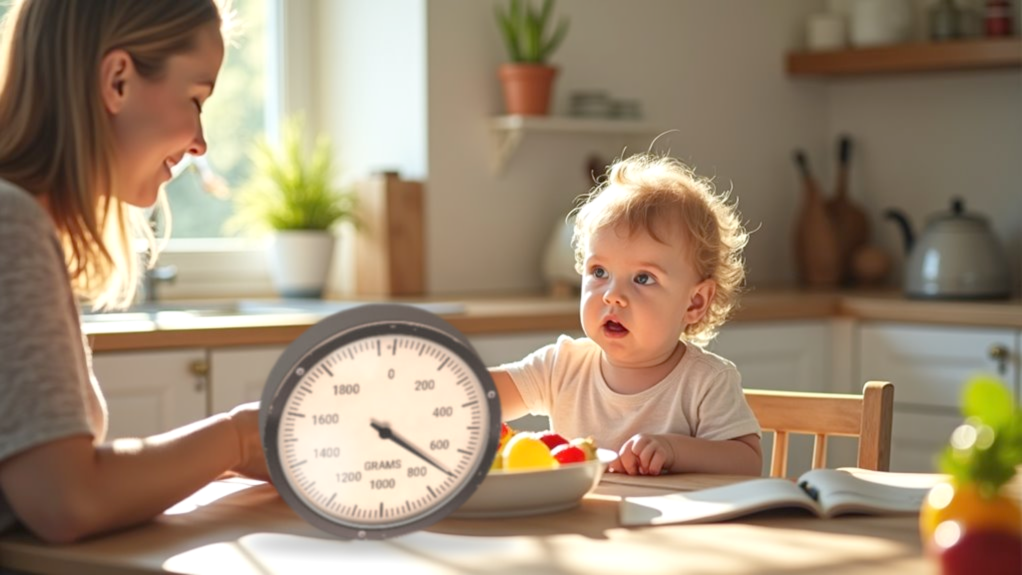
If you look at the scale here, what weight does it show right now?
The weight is 700 g
